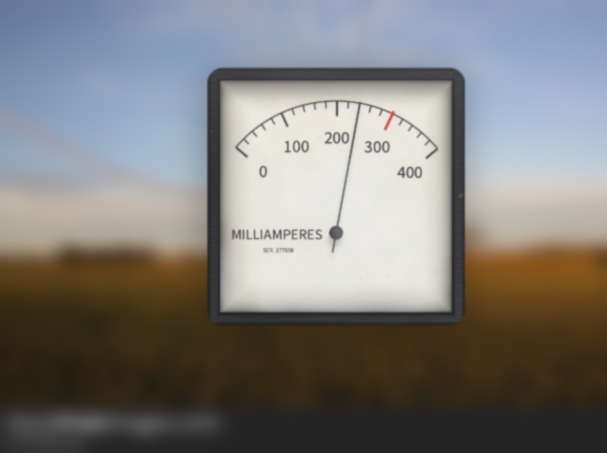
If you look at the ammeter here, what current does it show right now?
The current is 240 mA
